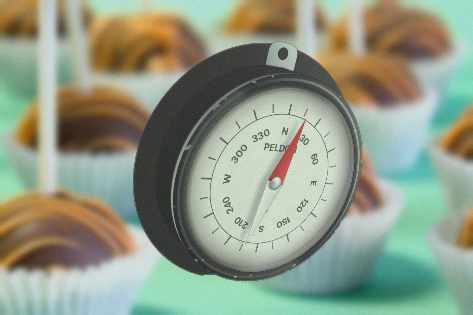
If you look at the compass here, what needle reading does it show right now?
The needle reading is 15 °
